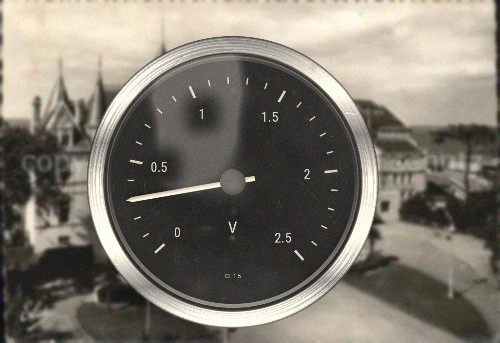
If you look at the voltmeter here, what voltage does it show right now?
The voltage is 0.3 V
